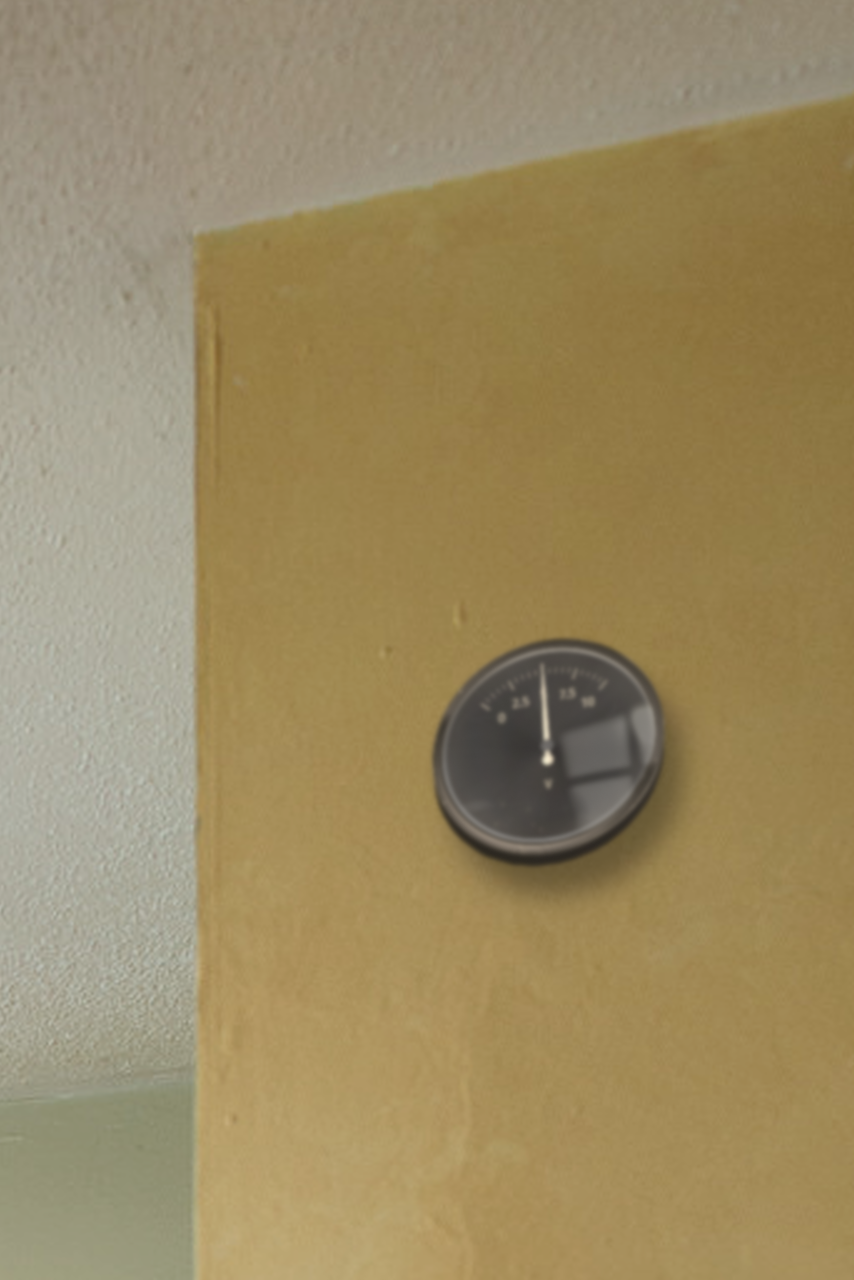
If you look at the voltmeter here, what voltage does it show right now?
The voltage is 5 V
